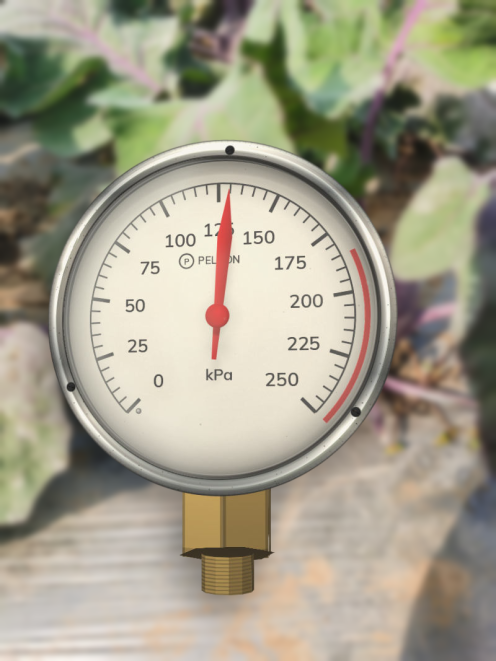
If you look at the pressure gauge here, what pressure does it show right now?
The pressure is 130 kPa
